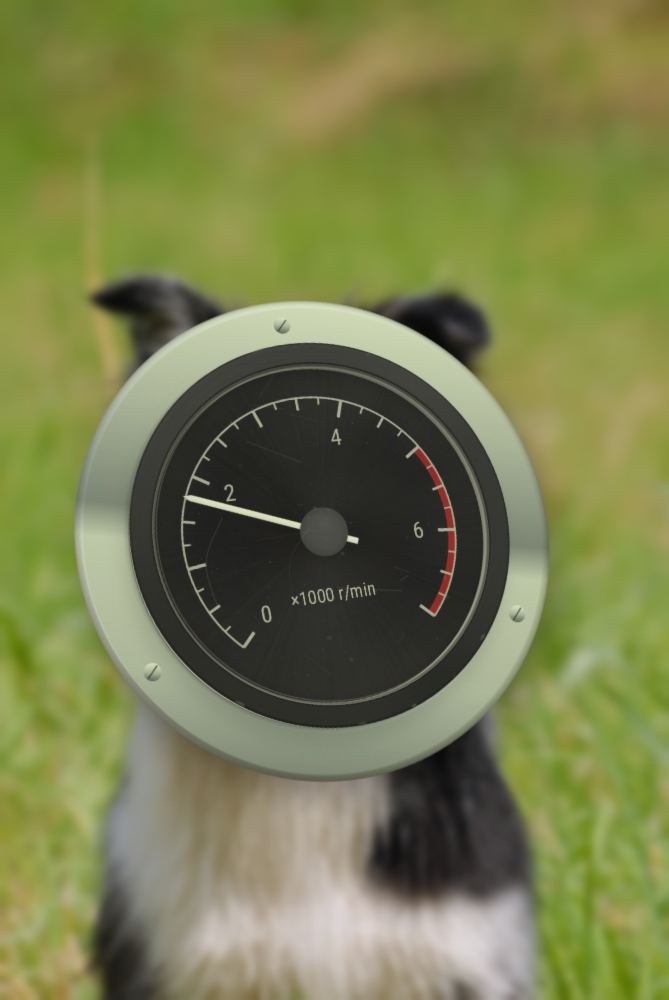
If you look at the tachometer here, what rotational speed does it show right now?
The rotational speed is 1750 rpm
